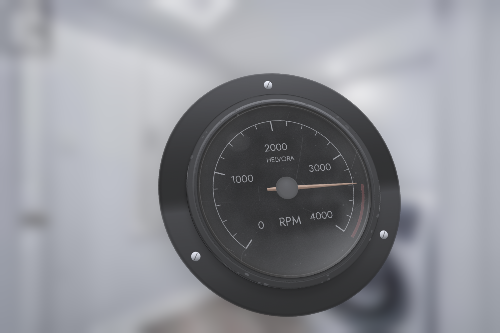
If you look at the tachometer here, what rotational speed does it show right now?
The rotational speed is 3400 rpm
